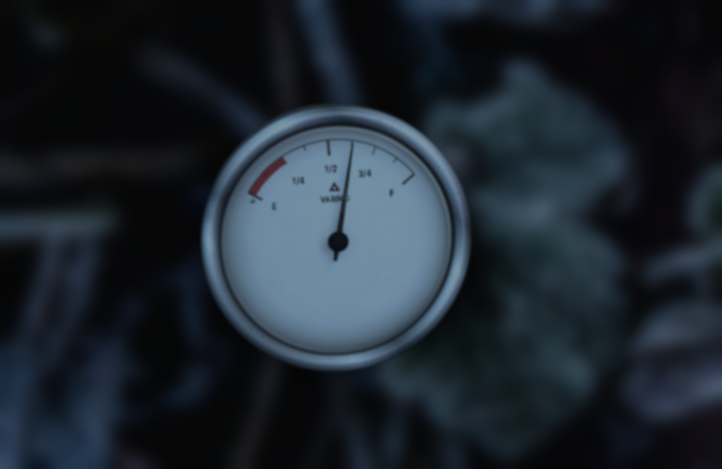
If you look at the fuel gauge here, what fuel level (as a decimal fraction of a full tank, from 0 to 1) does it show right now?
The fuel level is 0.625
